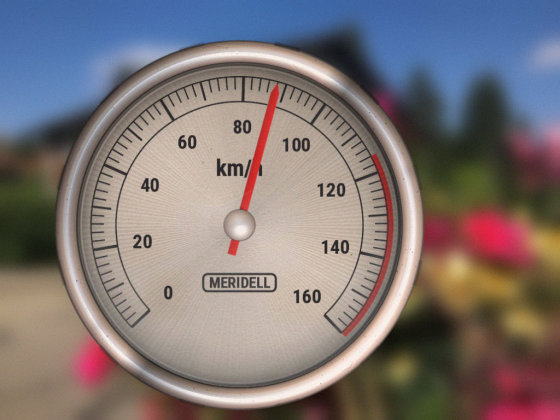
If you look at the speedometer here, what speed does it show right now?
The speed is 88 km/h
